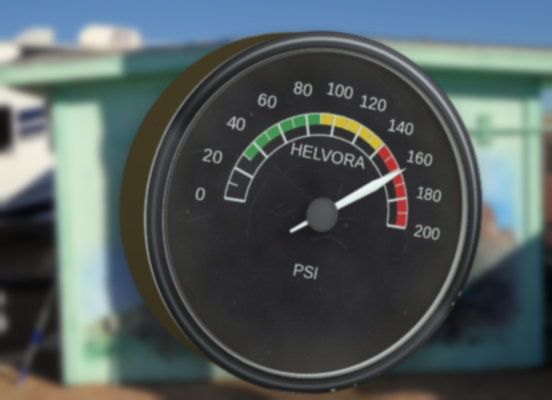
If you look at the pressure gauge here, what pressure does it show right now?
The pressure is 160 psi
